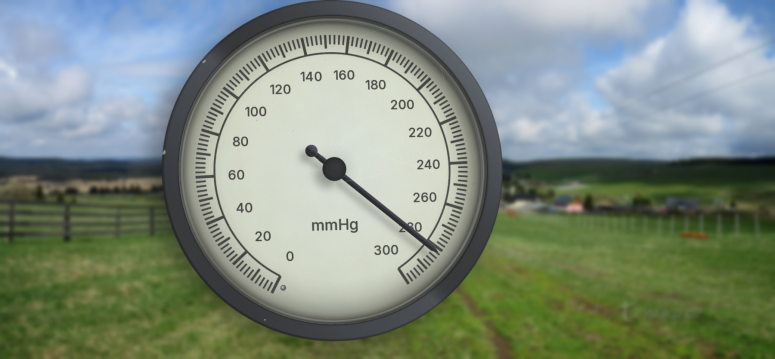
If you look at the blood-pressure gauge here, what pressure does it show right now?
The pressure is 282 mmHg
